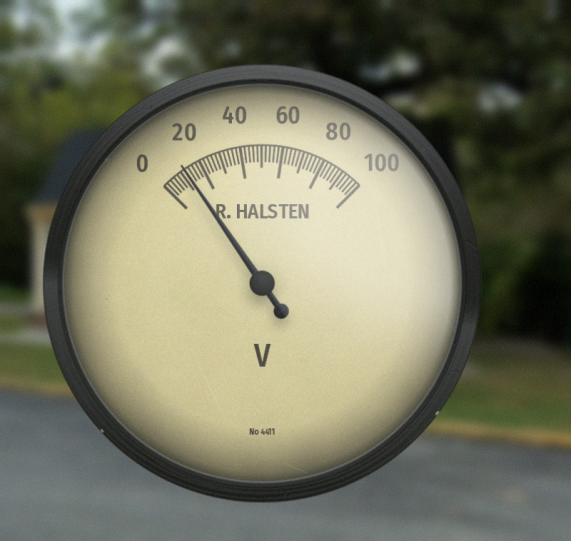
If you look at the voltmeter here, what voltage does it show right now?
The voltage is 12 V
